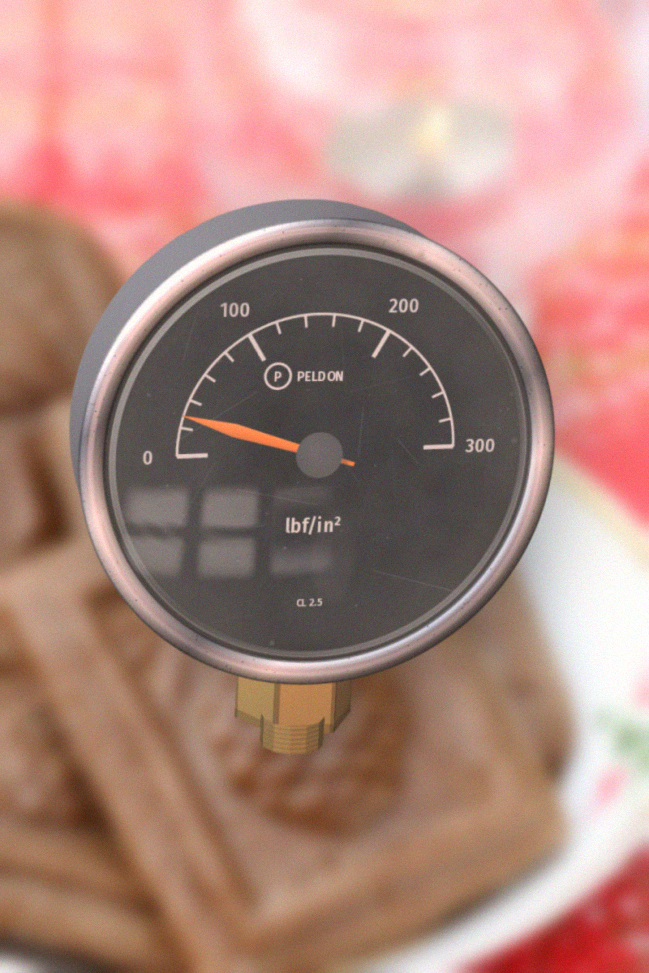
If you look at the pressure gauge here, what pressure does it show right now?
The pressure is 30 psi
